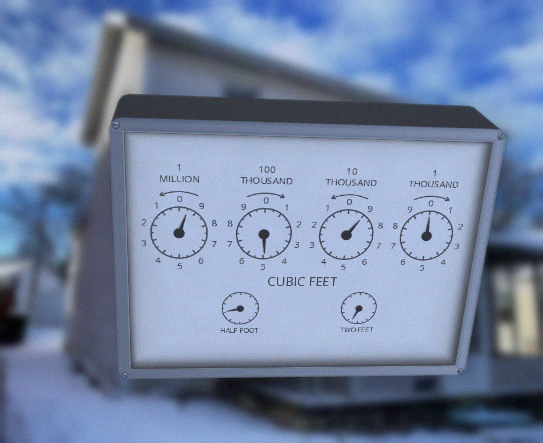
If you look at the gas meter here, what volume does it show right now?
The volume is 949000 ft³
